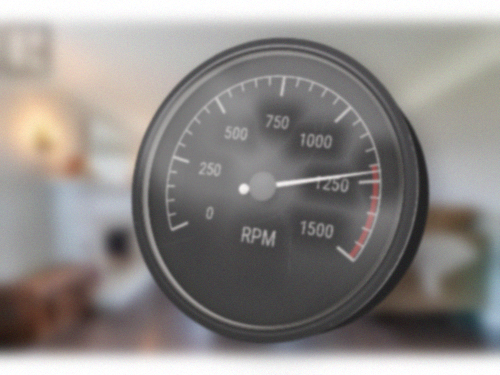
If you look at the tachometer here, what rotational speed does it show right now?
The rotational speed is 1225 rpm
